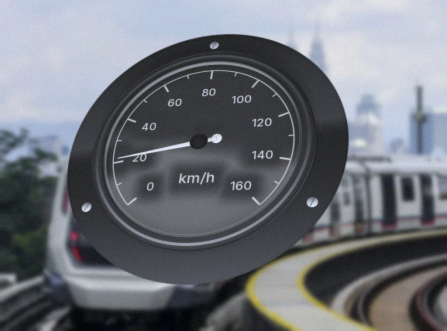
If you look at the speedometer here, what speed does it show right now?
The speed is 20 km/h
